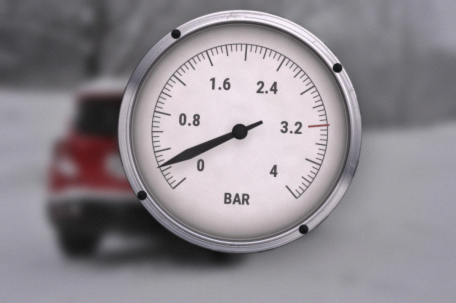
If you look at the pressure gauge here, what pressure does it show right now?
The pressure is 0.25 bar
